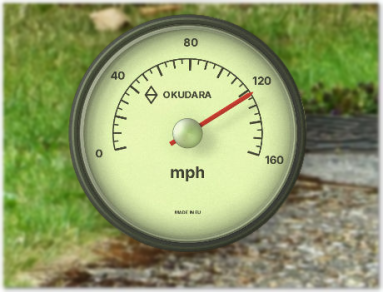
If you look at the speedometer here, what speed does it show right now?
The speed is 122.5 mph
